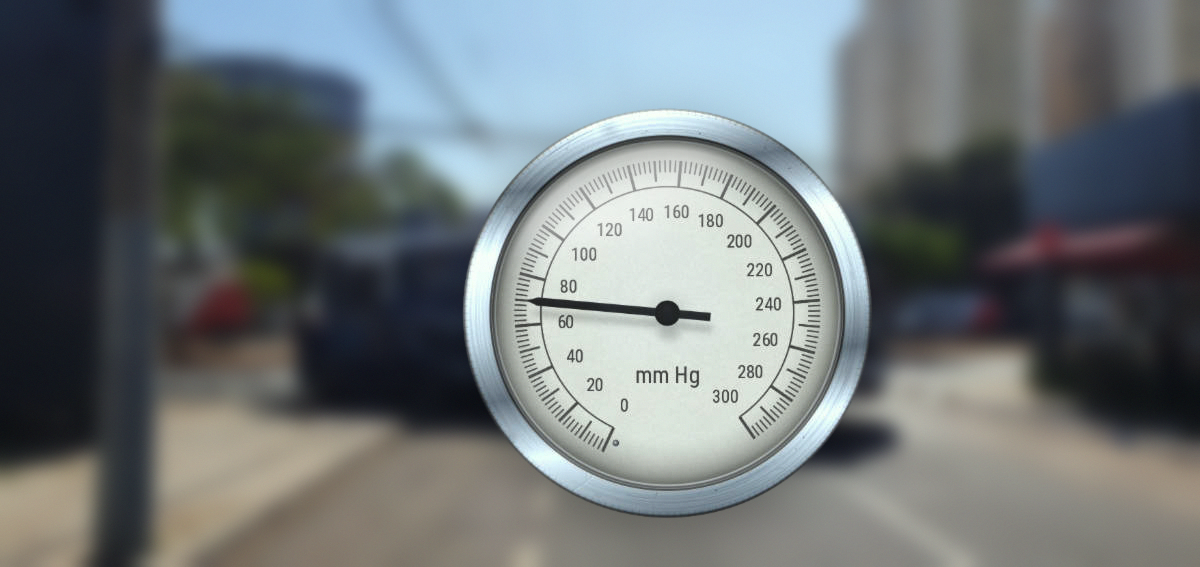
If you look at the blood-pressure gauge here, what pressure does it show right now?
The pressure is 70 mmHg
